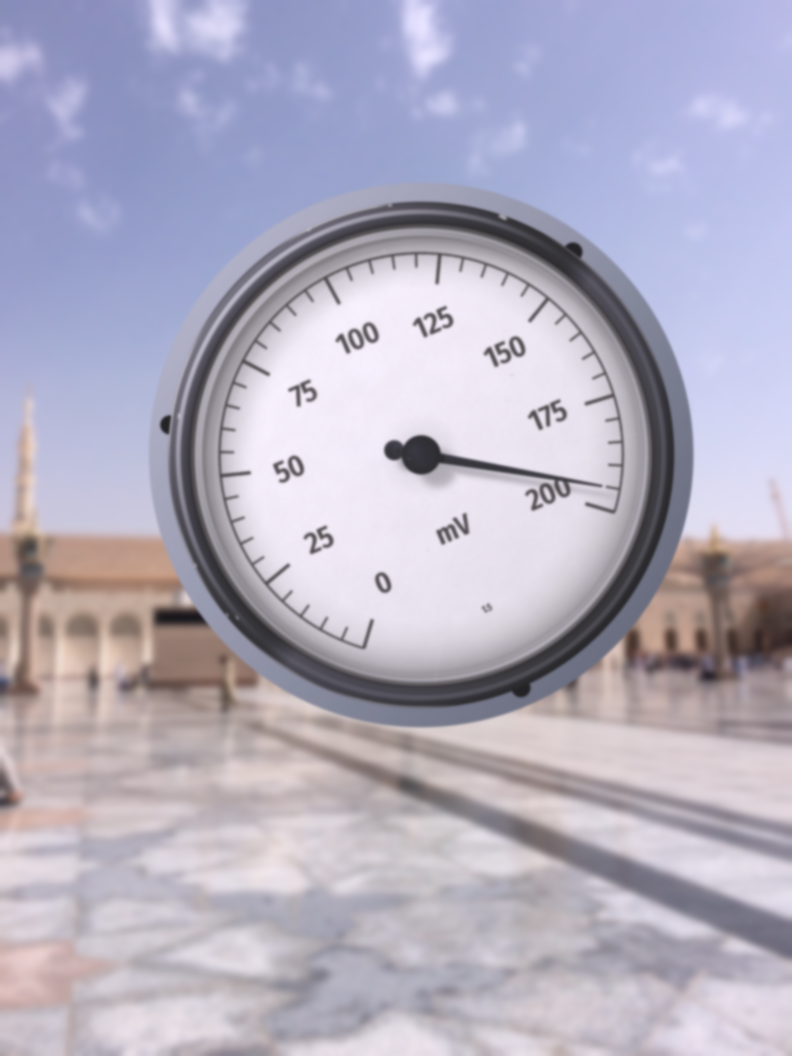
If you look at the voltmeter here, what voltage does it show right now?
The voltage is 195 mV
